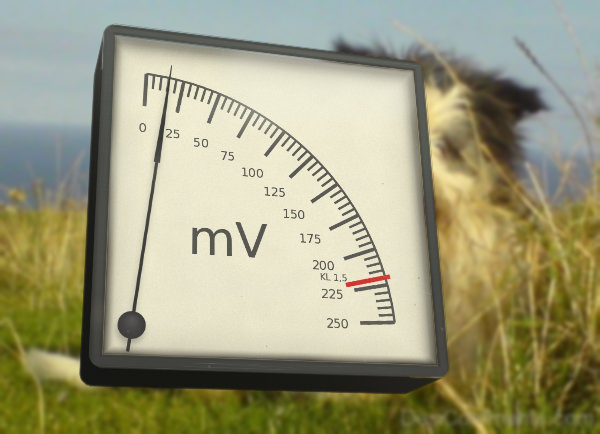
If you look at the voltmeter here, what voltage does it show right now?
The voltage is 15 mV
